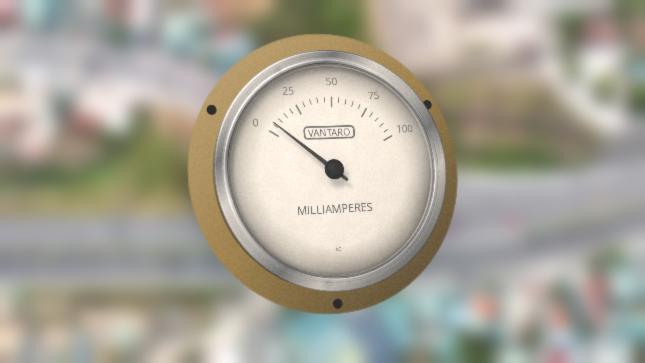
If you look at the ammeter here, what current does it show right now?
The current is 5 mA
